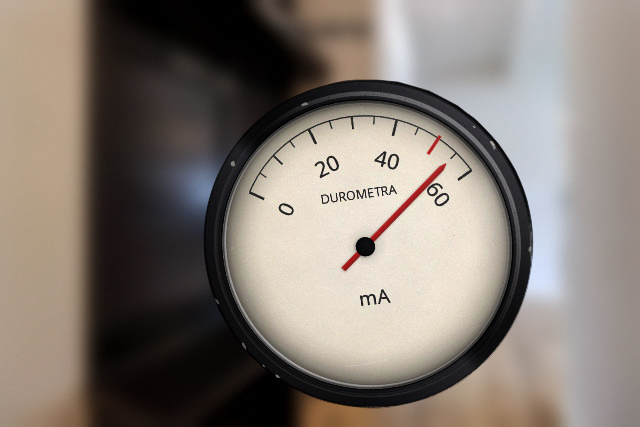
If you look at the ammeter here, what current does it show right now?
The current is 55 mA
